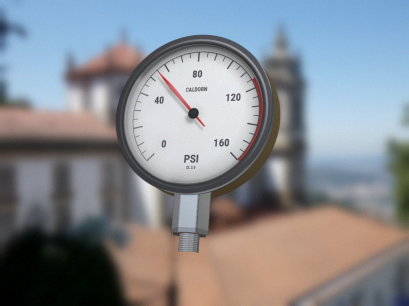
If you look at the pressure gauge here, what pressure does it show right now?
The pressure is 55 psi
